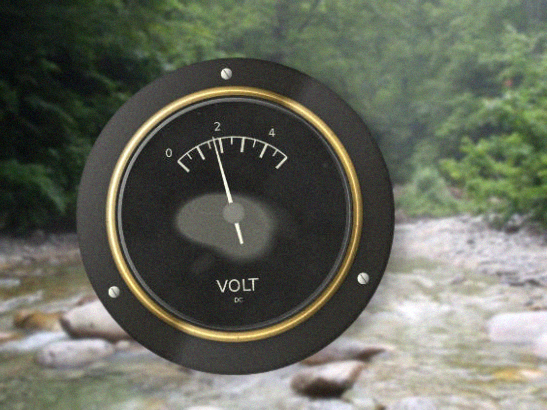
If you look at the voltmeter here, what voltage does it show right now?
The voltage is 1.75 V
